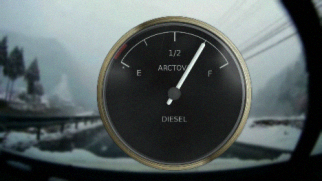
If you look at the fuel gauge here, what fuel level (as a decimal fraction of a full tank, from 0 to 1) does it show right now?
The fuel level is 0.75
